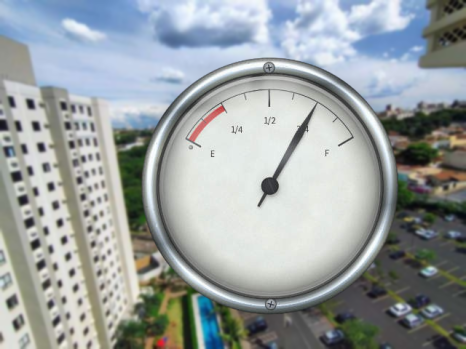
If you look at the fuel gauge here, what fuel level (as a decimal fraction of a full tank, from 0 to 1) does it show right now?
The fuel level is 0.75
